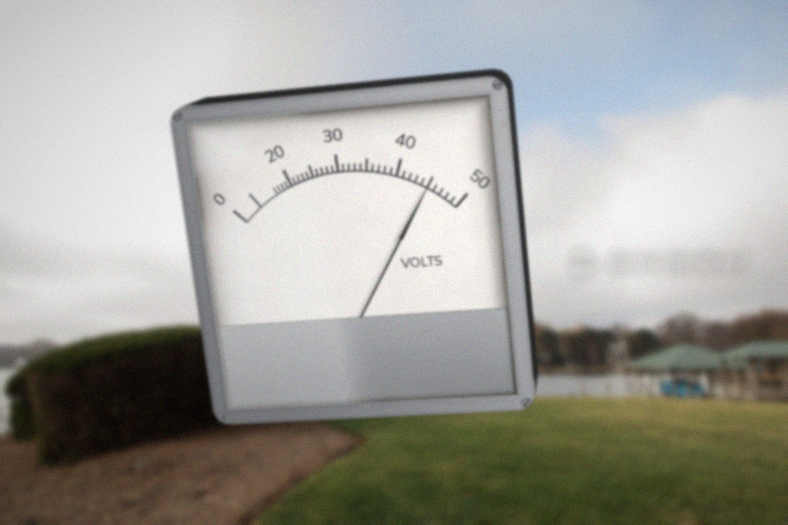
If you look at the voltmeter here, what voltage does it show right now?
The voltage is 45 V
